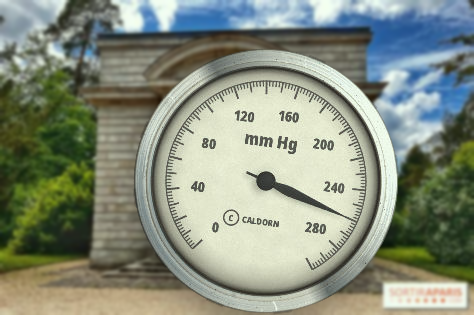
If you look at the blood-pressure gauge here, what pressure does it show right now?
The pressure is 260 mmHg
